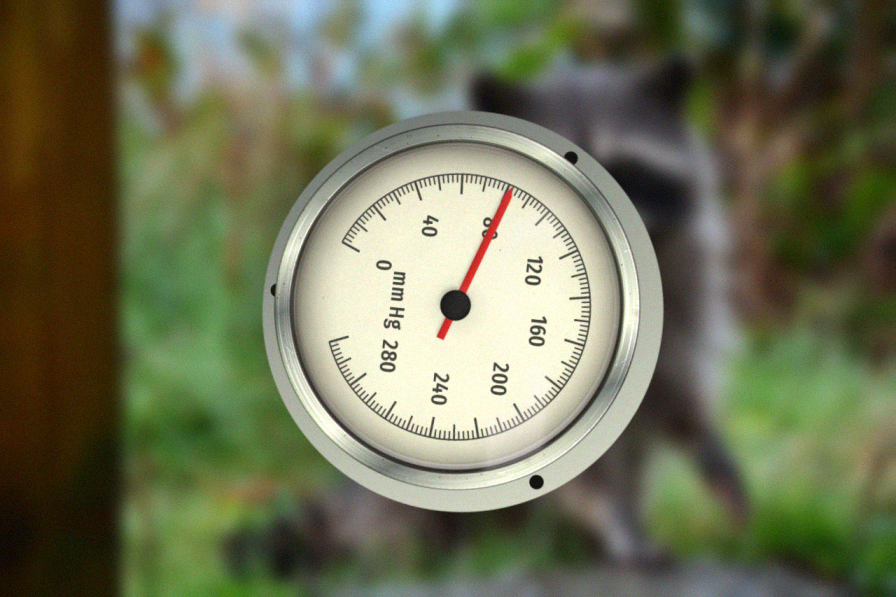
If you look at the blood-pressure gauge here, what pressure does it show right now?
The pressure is 82 mmHg
